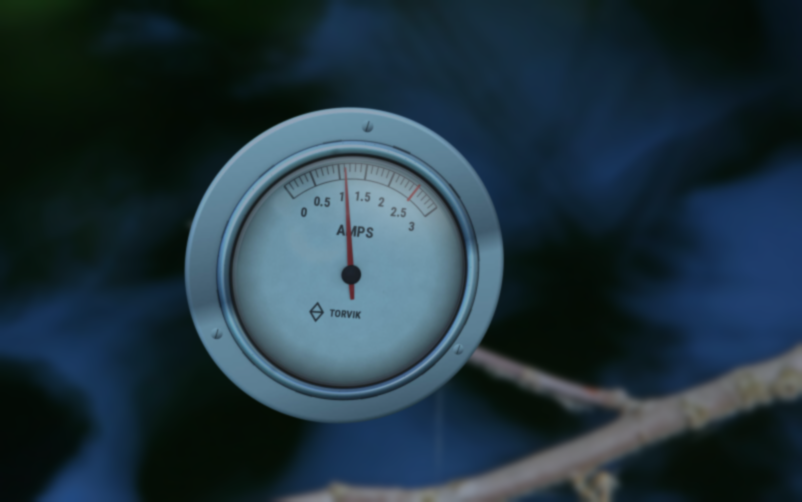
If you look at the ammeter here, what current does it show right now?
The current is 1.1 A
